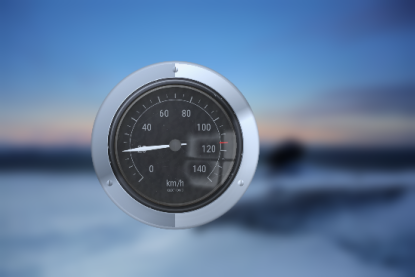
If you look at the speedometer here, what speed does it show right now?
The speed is 20 km/h
